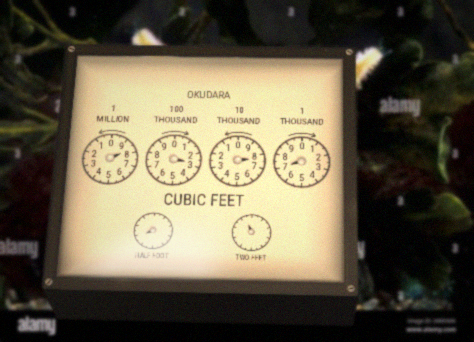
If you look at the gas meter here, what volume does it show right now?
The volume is 827700 ft³
